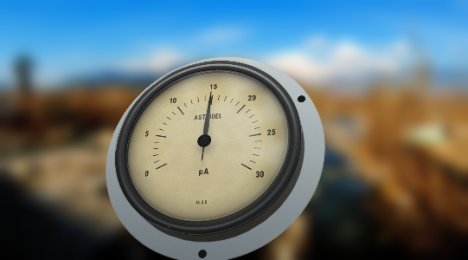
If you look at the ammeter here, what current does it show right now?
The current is 15 µA
